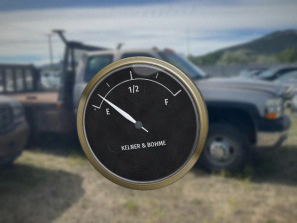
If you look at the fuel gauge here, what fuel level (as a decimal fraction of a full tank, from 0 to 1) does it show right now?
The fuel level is 0.125
